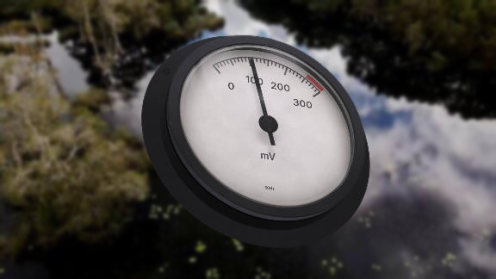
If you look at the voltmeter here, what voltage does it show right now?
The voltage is 100 mV
